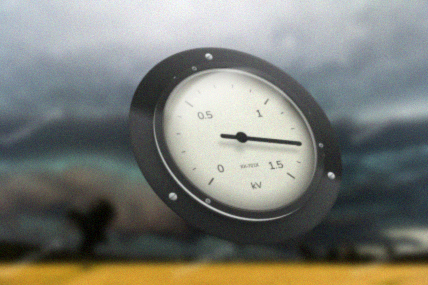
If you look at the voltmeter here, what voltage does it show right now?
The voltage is 1.3 kV
